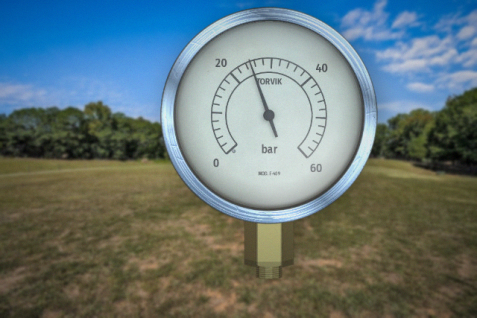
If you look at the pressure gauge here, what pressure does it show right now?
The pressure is 25 bar
